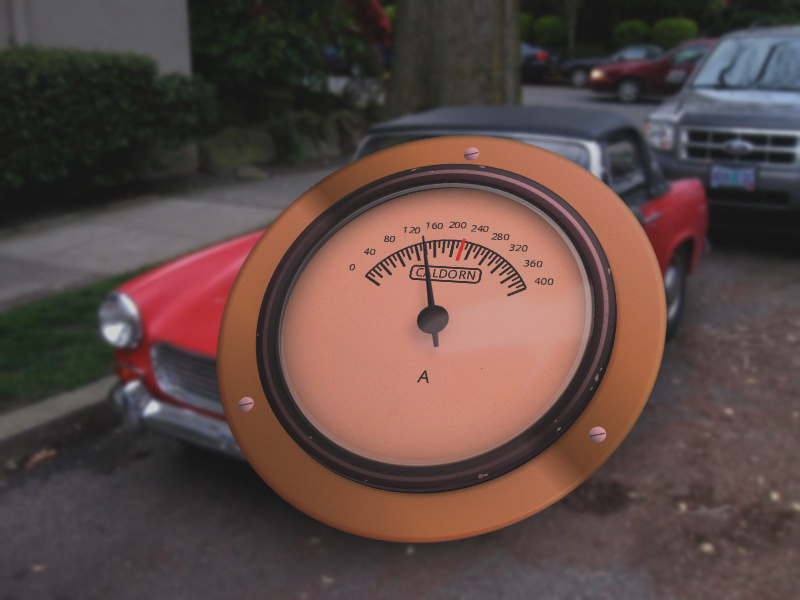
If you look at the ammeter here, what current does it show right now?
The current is 140 A
